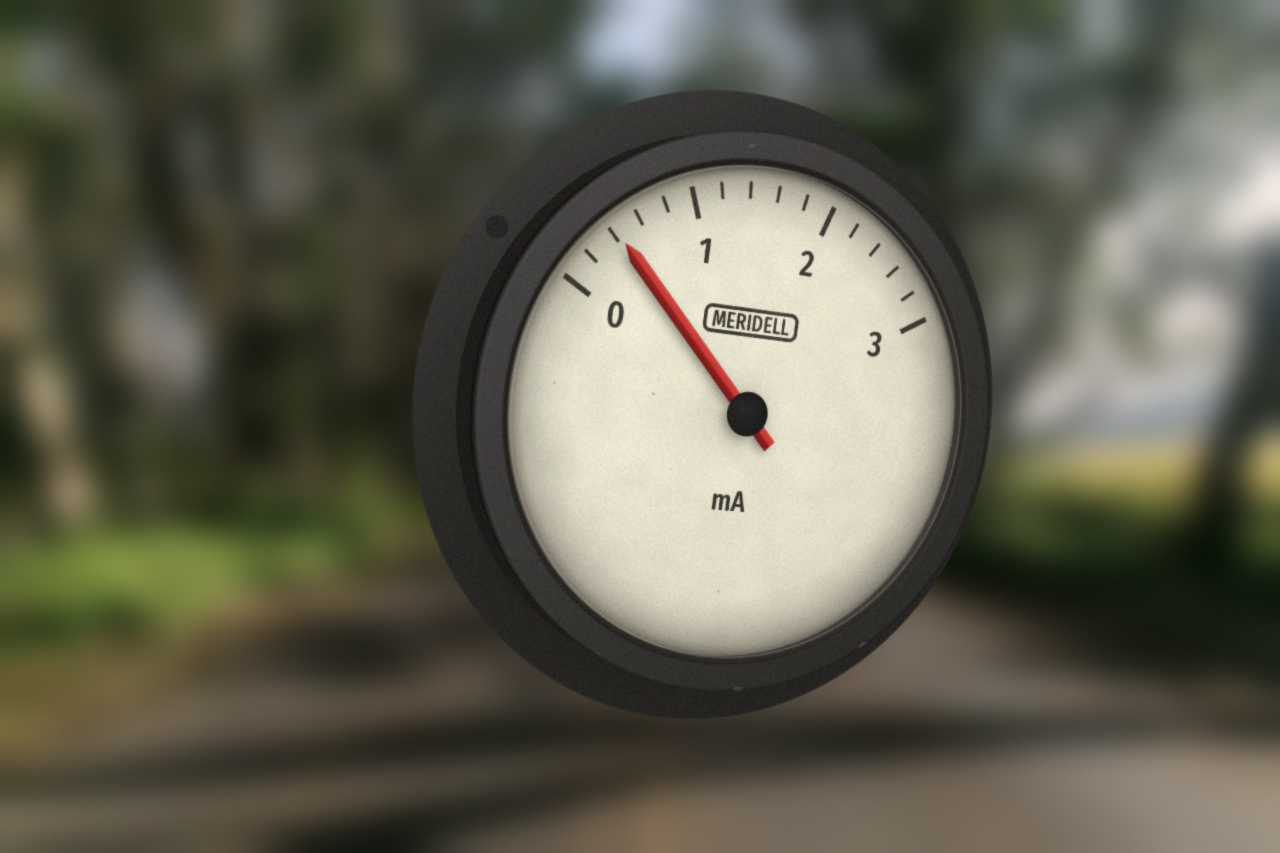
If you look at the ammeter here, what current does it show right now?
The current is 0.4 mA
